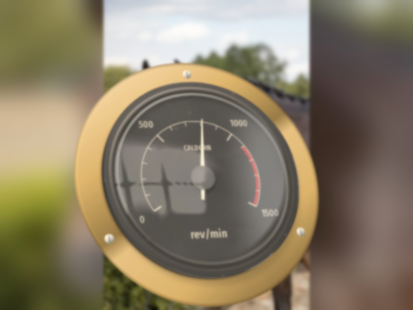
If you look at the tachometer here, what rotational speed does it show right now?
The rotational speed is 800 rpm
